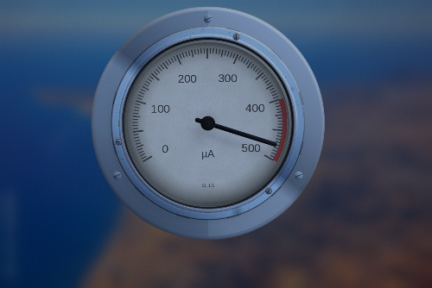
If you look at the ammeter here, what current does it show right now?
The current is 475 µA
